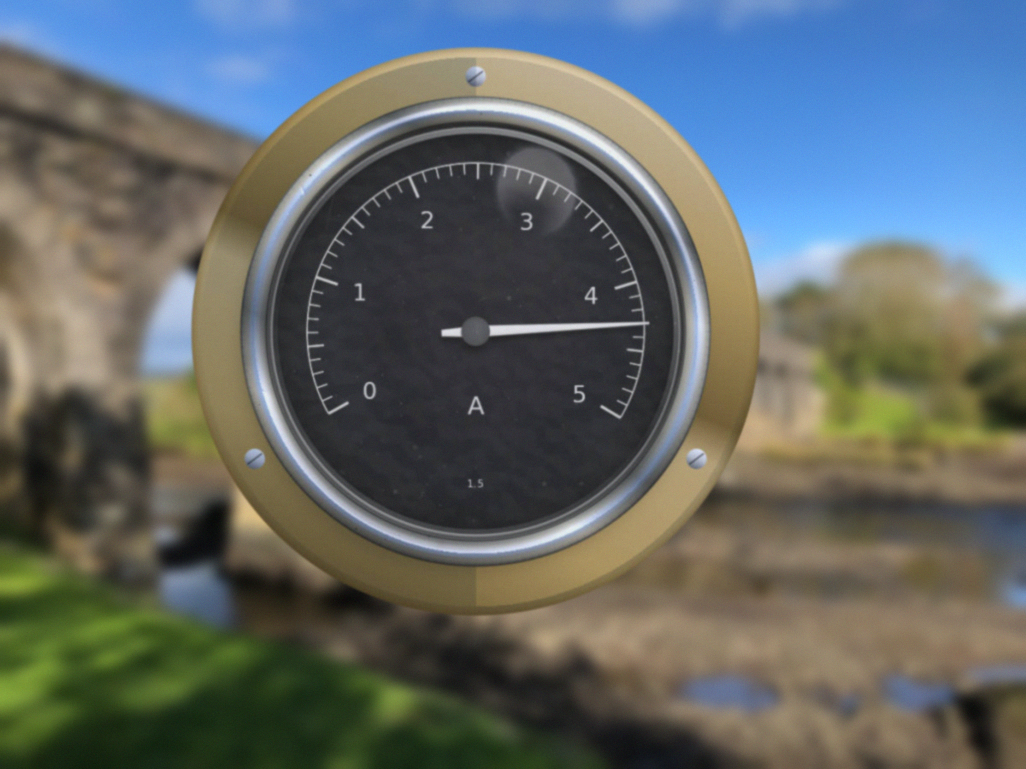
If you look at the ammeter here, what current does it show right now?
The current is 4.3 A
